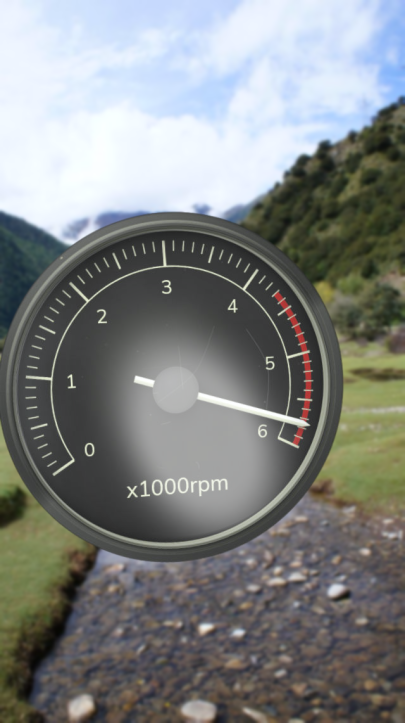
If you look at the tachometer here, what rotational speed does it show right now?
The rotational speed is 5750 rpm
